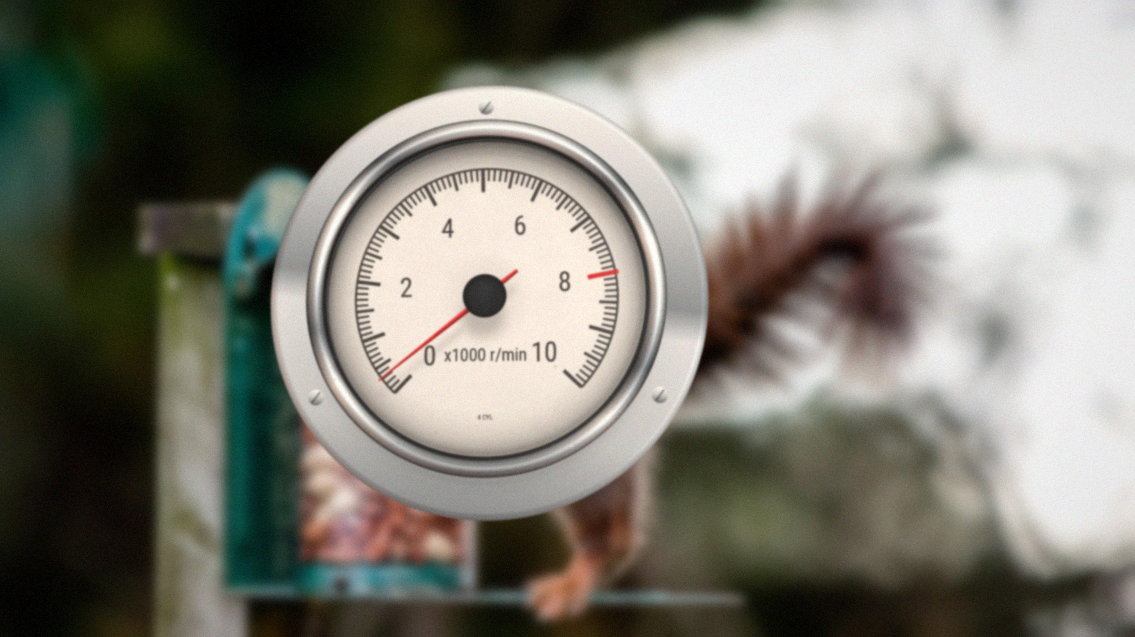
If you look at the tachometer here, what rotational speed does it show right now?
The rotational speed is 300 rpm
